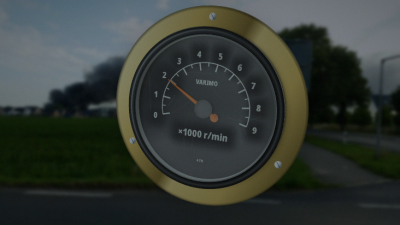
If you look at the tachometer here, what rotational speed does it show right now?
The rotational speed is 2000 rpm
